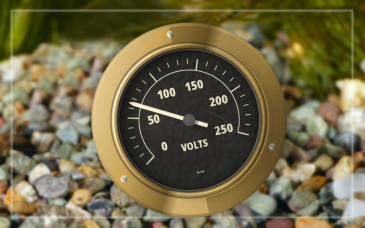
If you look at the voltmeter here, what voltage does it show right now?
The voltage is 65 V
